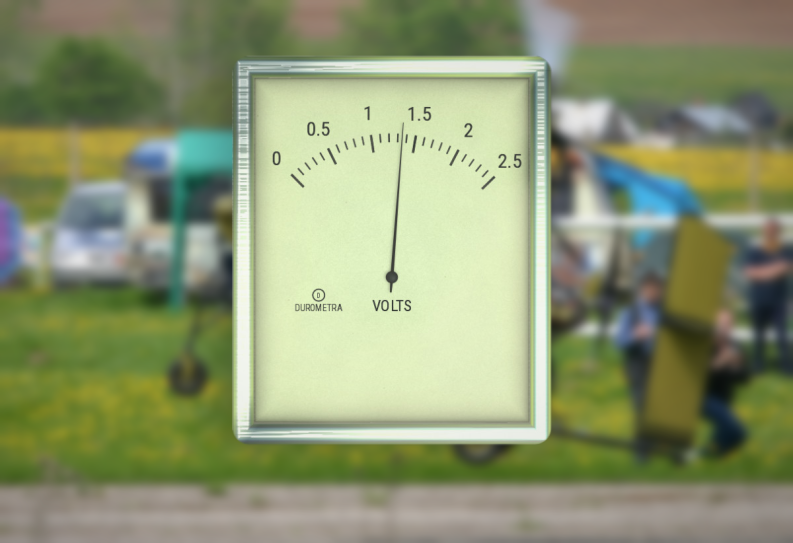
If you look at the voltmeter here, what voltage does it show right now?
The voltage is 1.35 V
